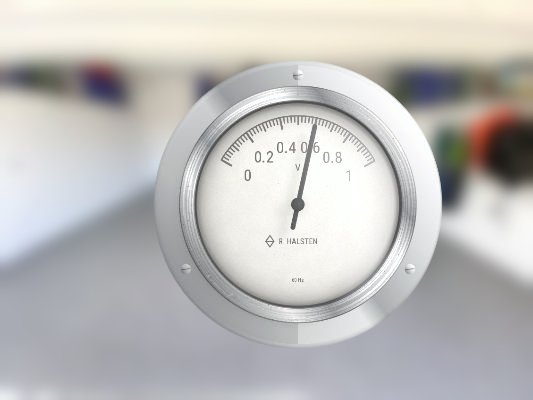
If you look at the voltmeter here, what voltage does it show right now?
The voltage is 0.6 V
